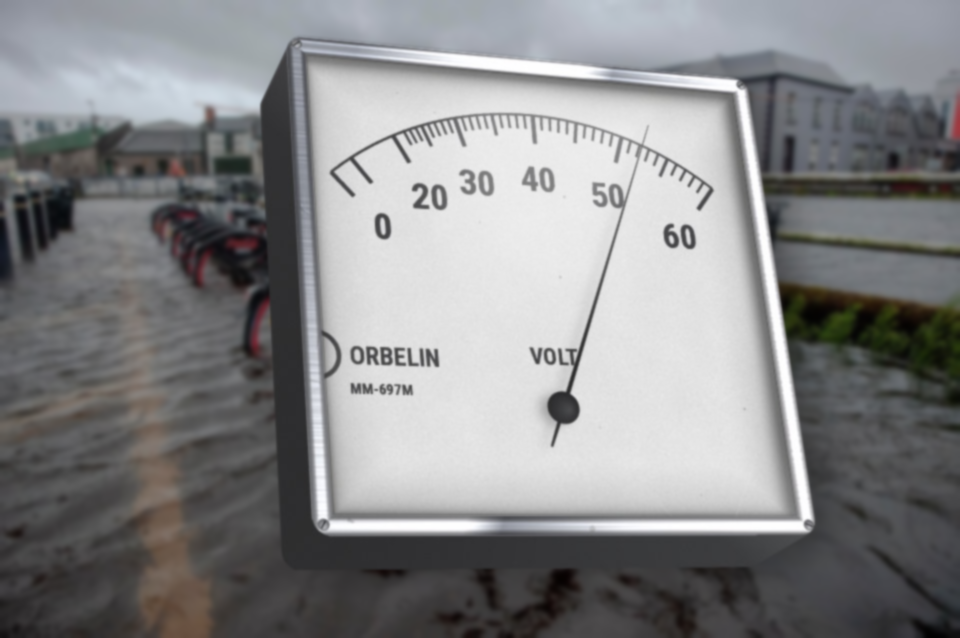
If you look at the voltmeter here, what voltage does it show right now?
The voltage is 52 V
